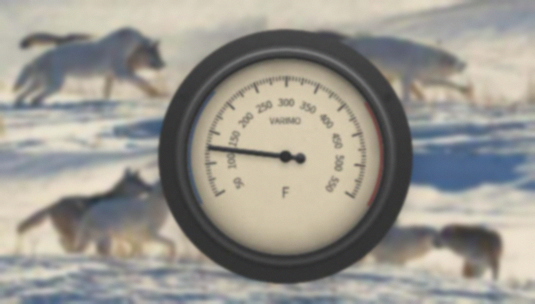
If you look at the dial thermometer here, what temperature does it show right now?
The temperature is 125 °F
